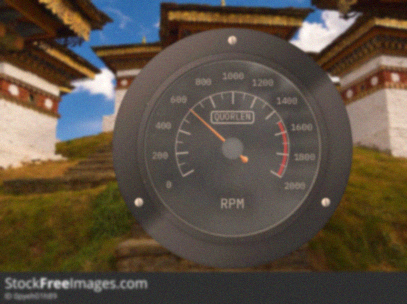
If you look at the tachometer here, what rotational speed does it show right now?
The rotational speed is 600 rpm
